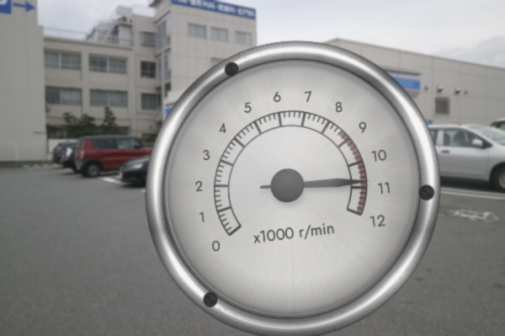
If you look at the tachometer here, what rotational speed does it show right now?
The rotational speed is 10800 rpm
